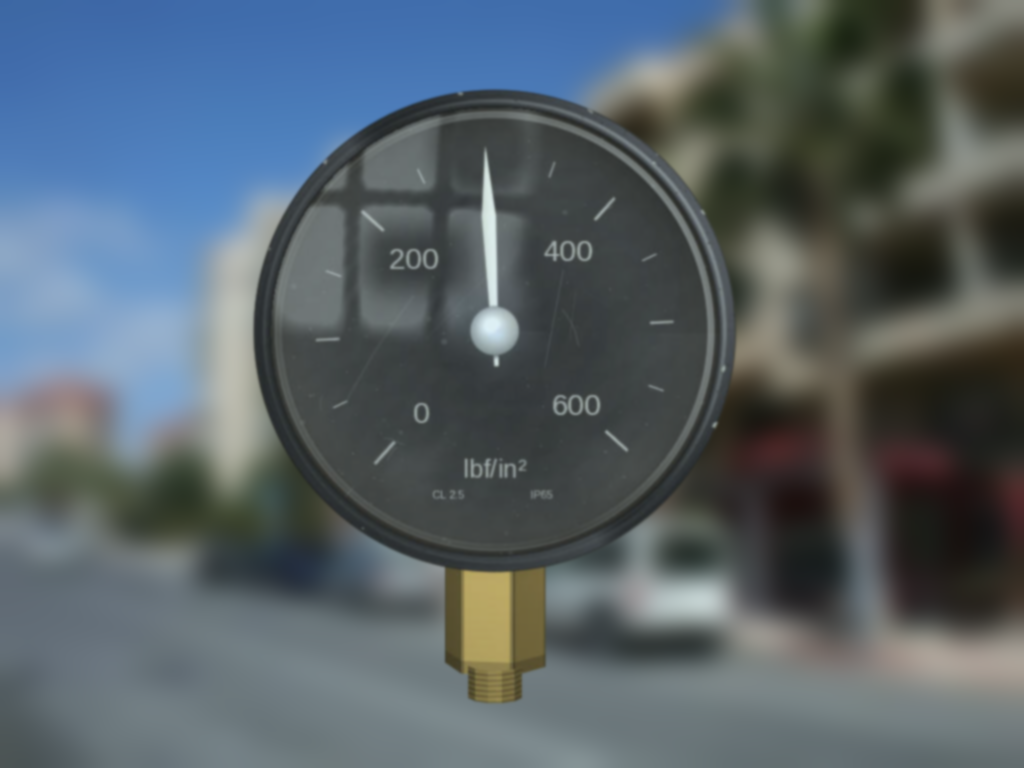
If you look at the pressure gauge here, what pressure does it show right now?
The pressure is 300 psi
